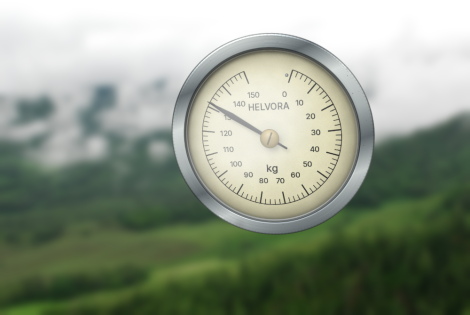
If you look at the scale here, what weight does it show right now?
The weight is 132 kg
